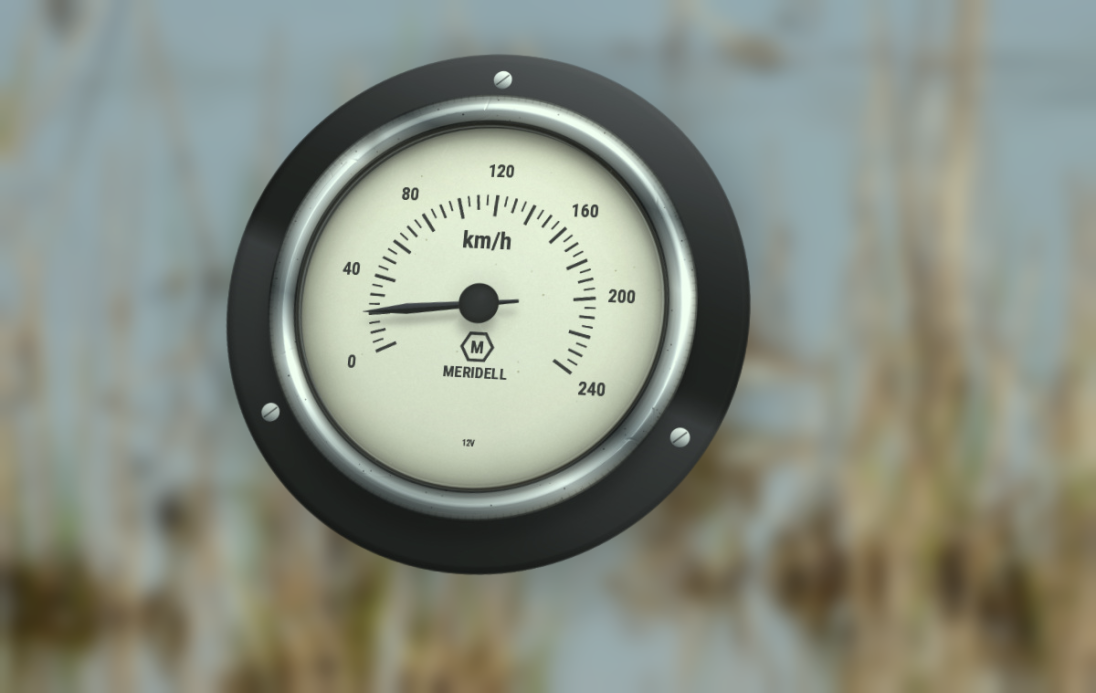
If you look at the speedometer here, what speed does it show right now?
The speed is 20 km/h
